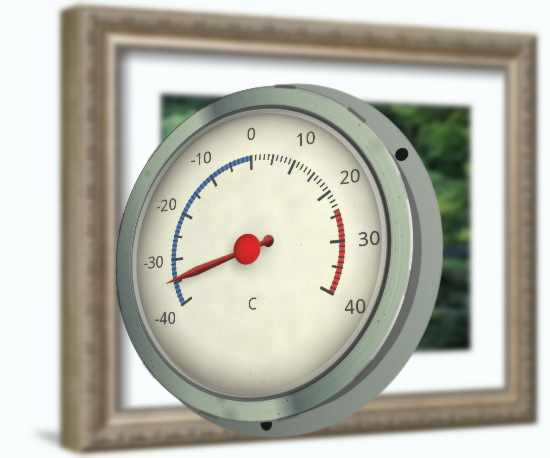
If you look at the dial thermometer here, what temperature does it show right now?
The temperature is -35 °C
